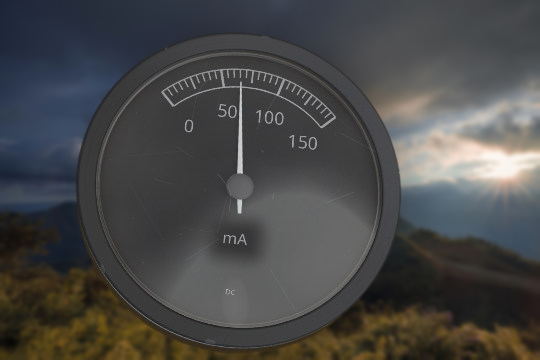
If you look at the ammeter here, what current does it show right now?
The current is 65 mA
